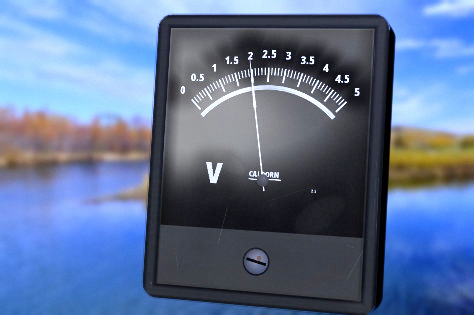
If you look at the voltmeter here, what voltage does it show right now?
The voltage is 2 V
